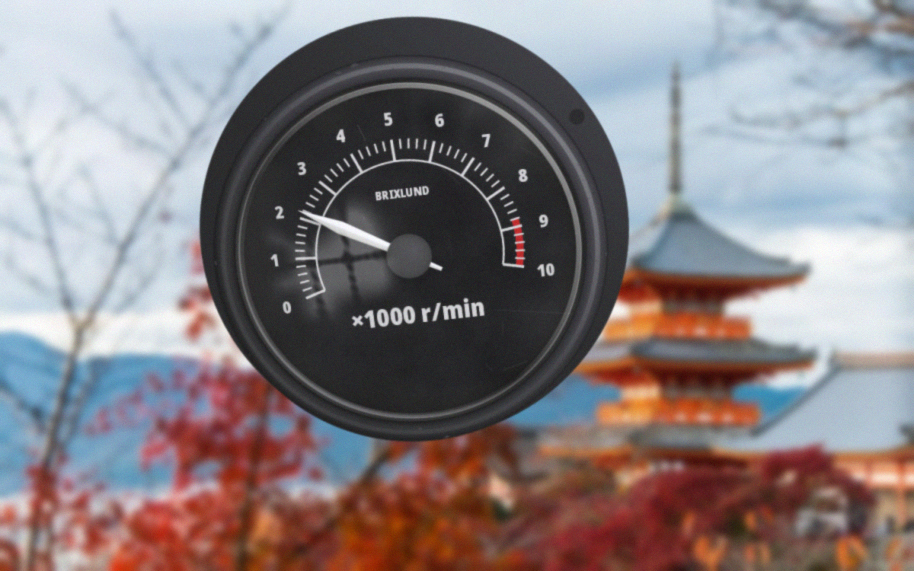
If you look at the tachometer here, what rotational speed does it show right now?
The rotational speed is 2200 rpm
